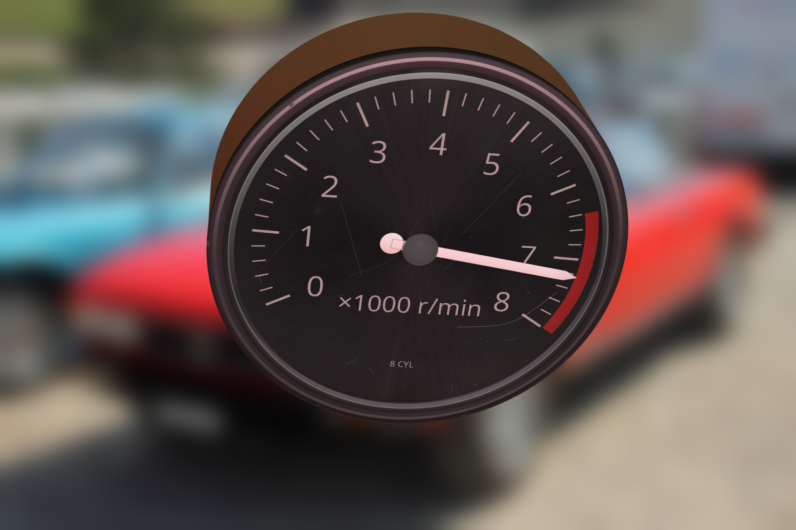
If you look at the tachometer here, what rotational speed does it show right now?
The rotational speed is 7200 rpm
